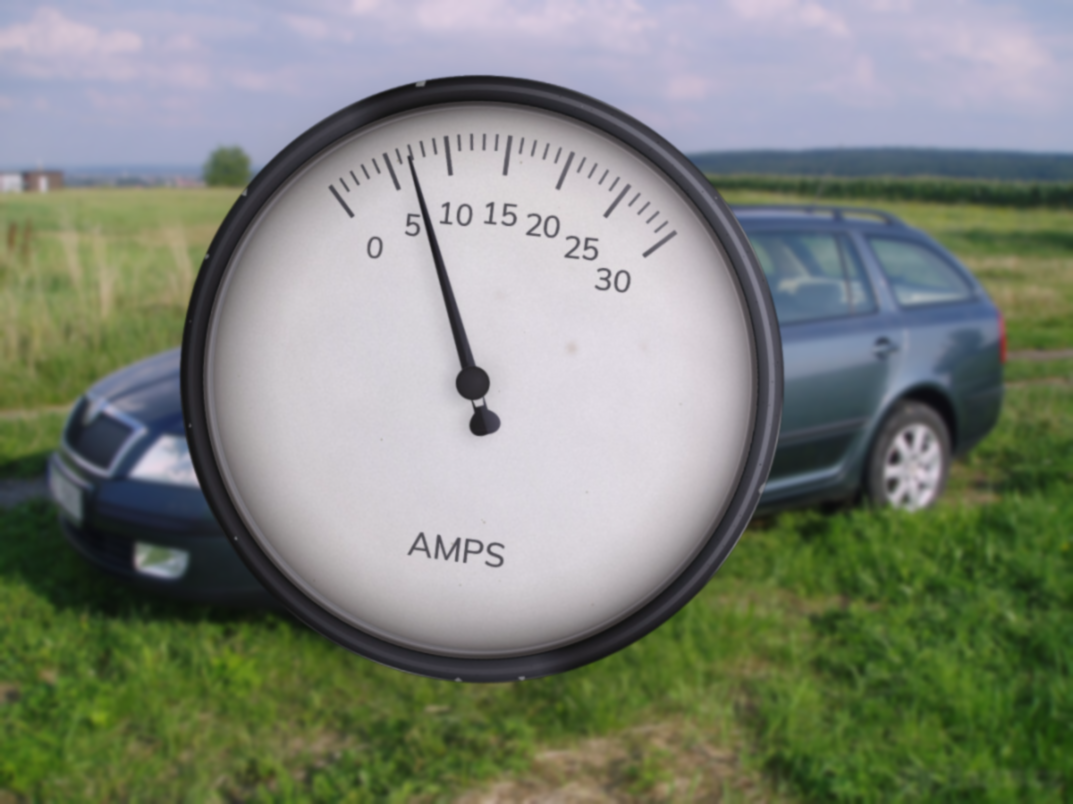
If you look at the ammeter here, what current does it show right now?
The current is 7 A
